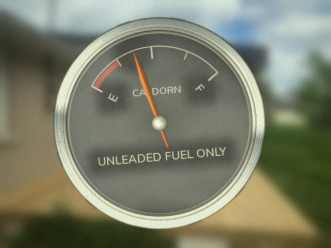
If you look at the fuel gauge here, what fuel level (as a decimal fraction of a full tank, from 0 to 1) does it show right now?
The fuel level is 0.375
